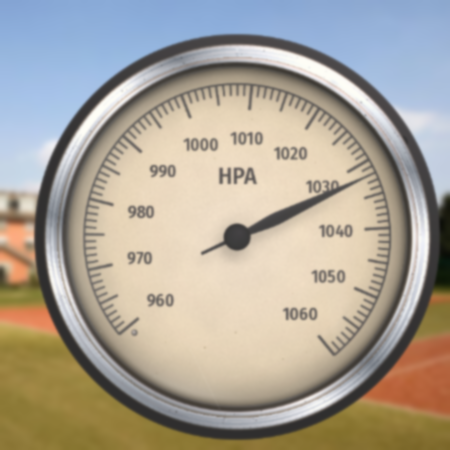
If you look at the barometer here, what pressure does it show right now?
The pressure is 1032 hPa
